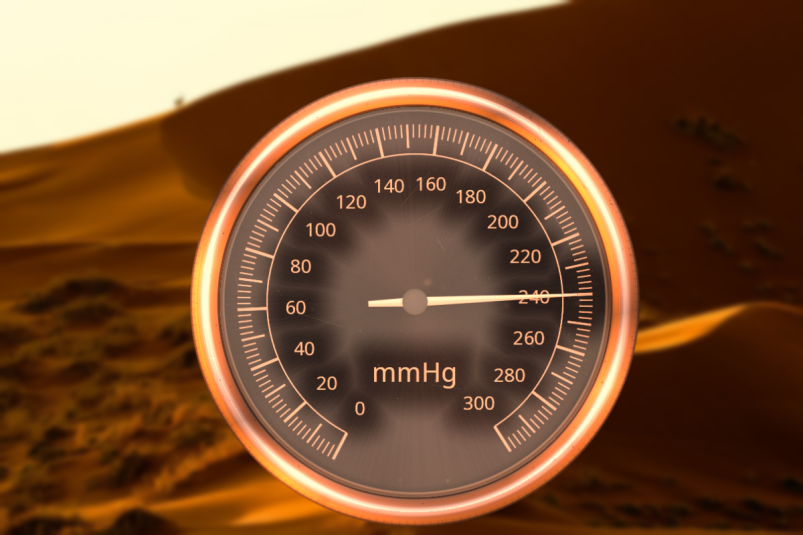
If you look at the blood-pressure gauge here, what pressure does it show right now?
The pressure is 240 mmHg
